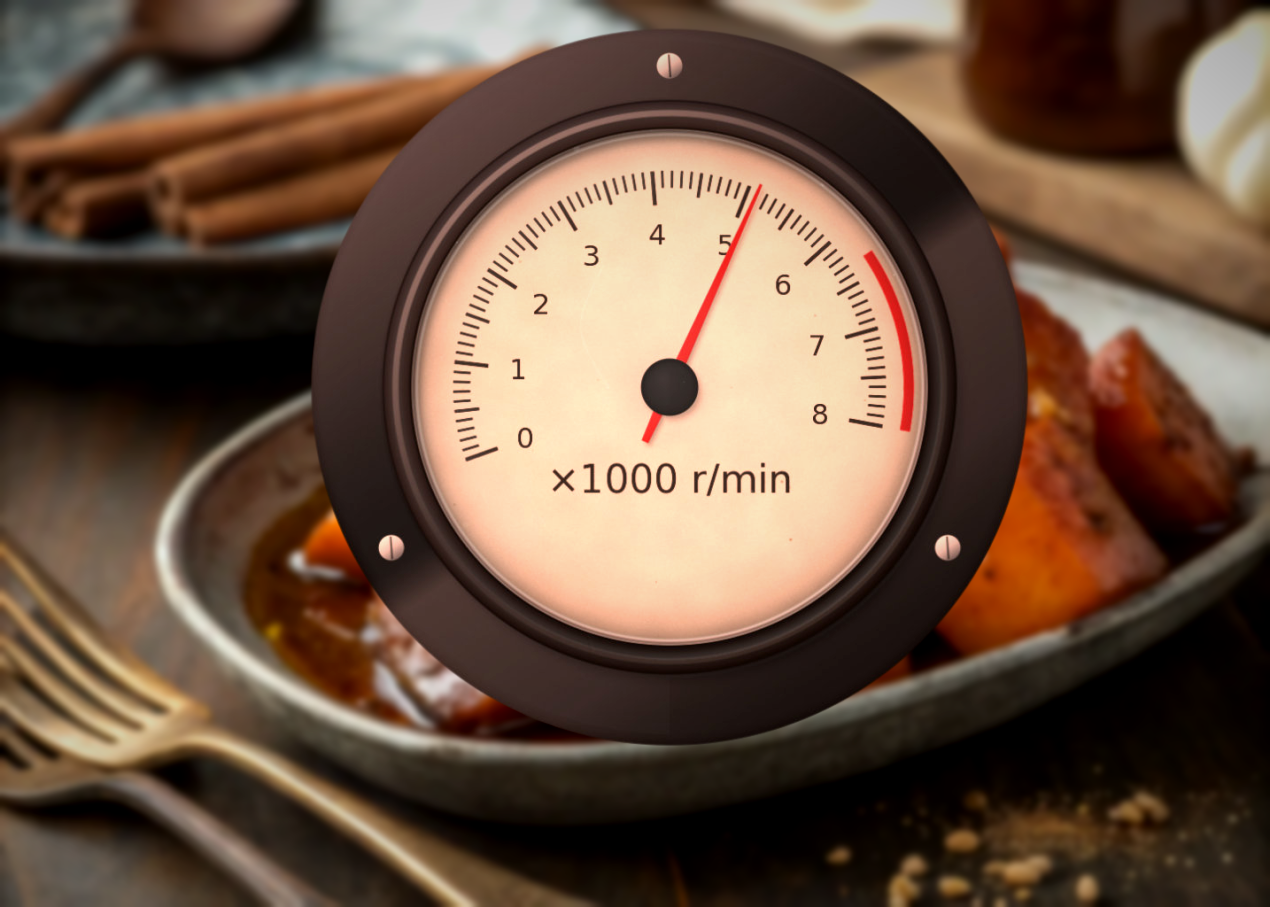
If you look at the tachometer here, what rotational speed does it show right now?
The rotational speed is 5100 rpm
